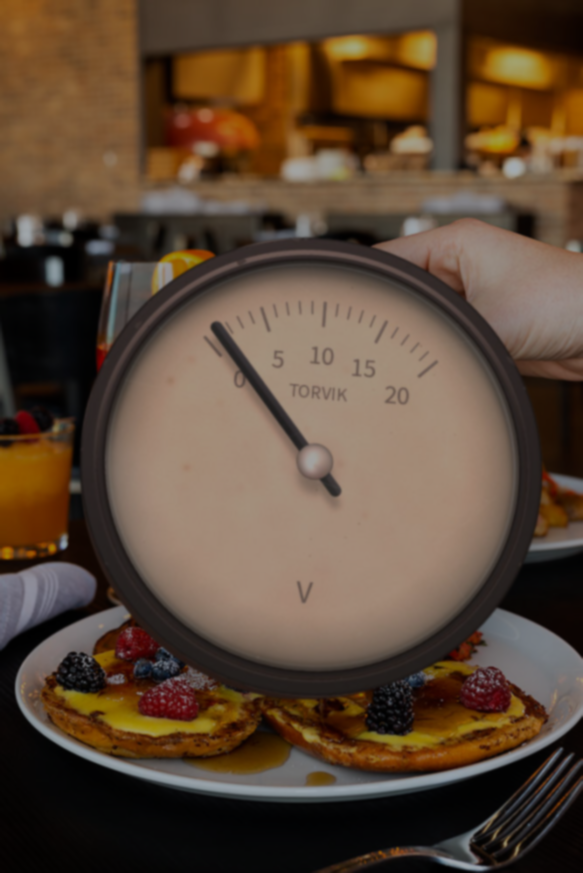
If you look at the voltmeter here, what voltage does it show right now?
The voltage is 1 V
